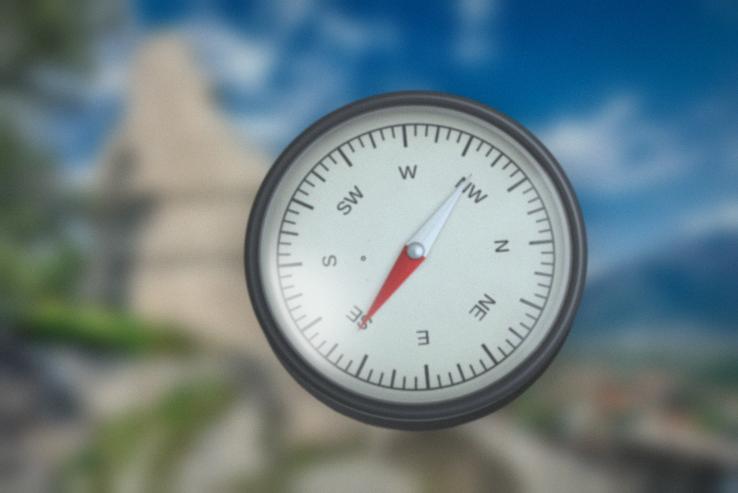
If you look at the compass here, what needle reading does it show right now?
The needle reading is 130 °
